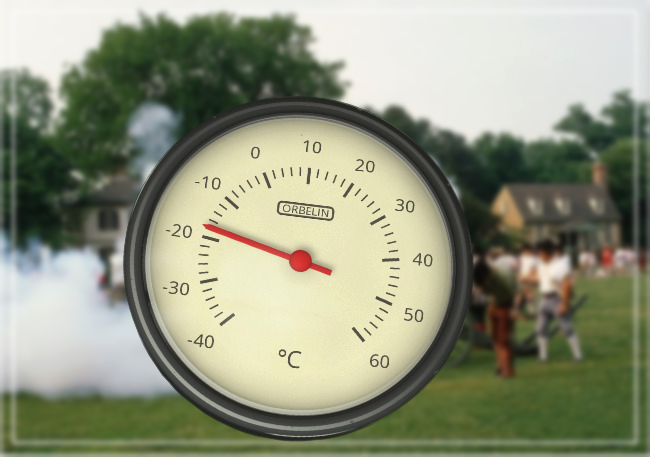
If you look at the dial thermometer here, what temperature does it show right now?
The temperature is -18 °C
